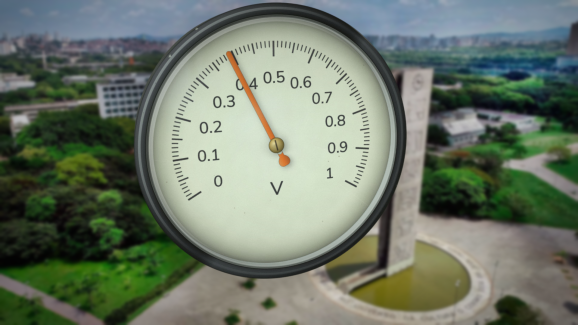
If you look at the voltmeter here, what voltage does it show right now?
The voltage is 0.39 V
